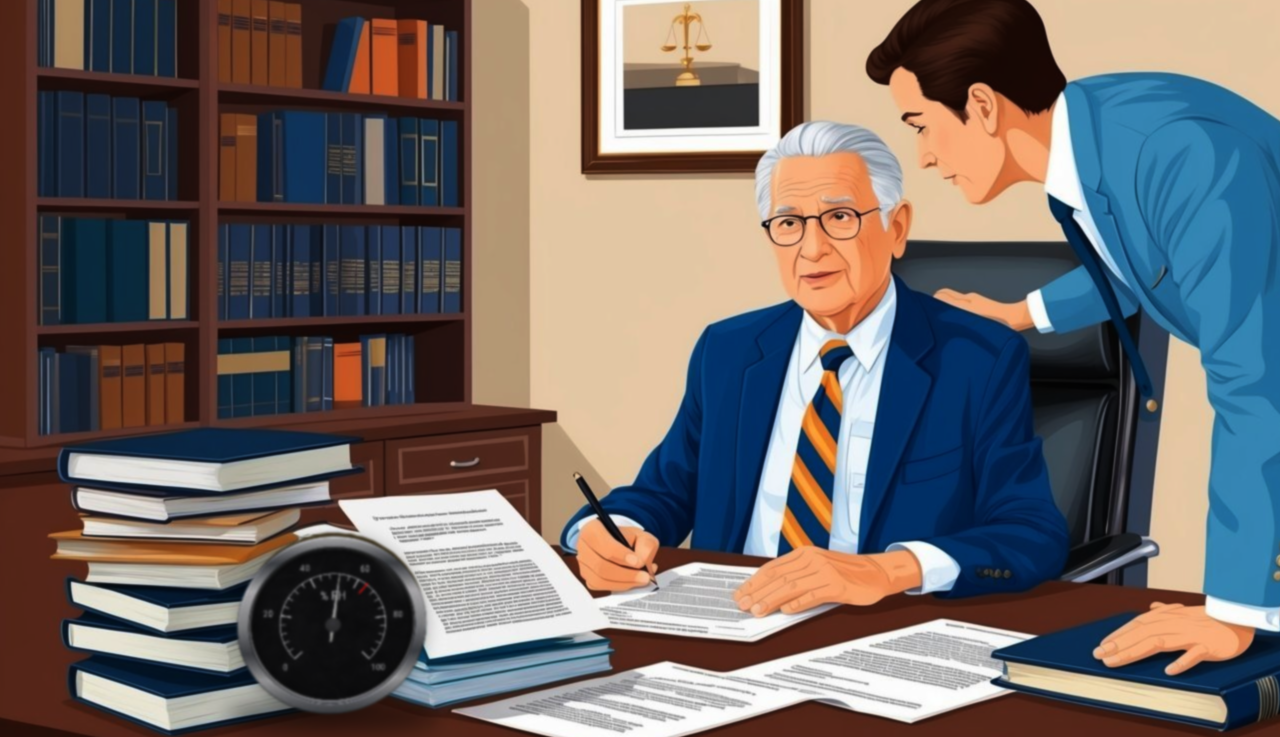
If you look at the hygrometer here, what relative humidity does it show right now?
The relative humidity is 52 %
